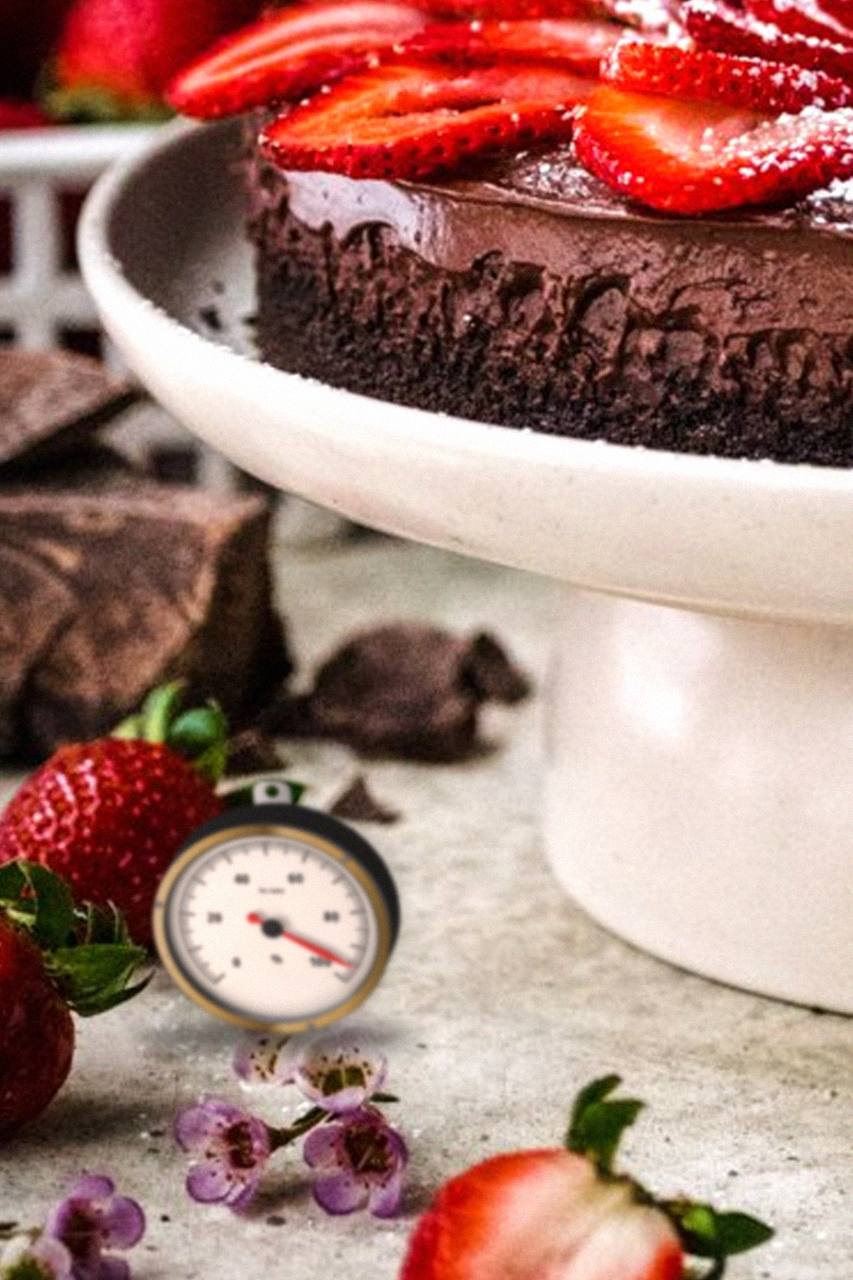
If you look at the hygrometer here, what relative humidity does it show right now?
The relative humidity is 95 %
